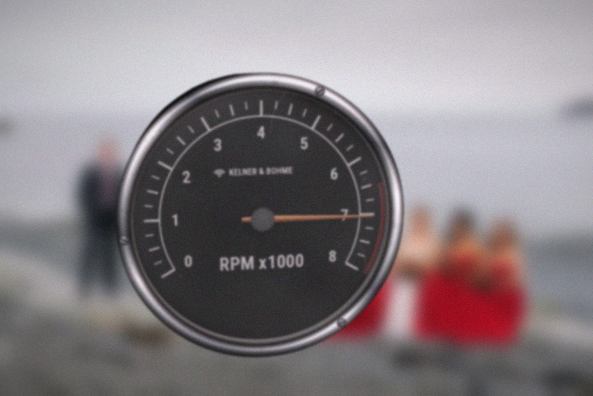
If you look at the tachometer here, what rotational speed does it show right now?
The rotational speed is 7000 rpm
